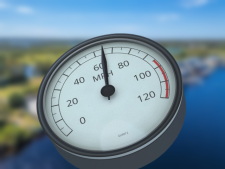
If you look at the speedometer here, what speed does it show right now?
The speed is 65 mph
